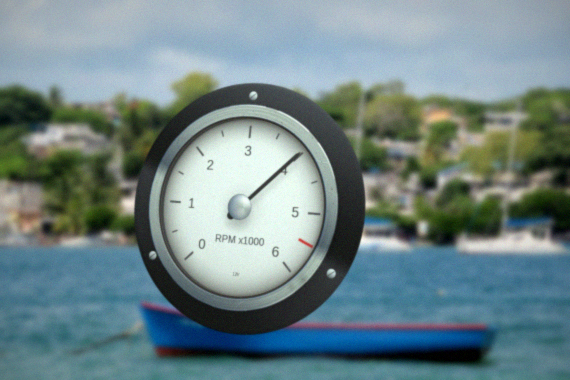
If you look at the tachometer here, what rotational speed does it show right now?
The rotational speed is 4000 rpm
